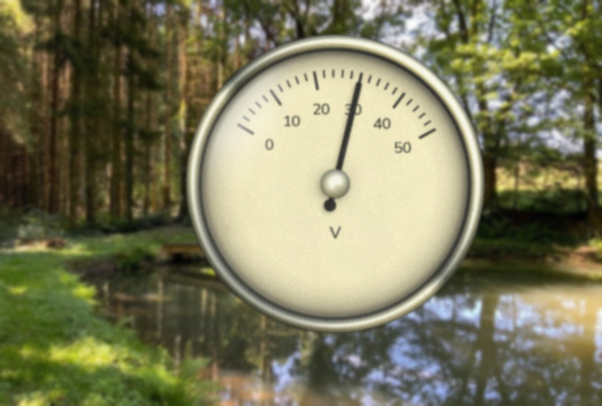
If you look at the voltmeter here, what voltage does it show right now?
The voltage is 30 V
